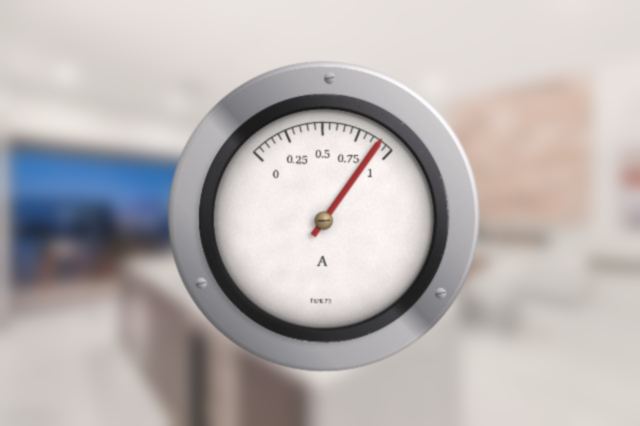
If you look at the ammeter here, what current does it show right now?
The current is 0.9 A
